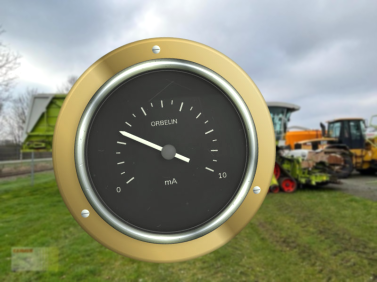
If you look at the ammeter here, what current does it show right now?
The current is 2.5 mA
